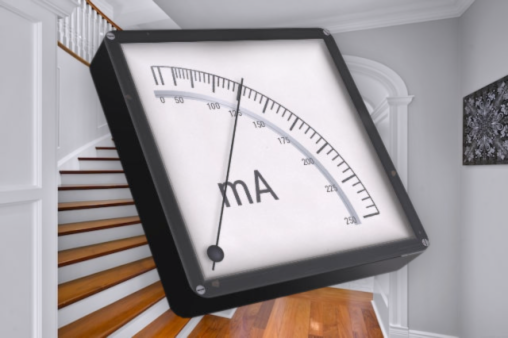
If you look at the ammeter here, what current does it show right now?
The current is 125 mA
